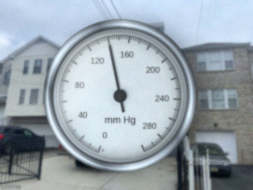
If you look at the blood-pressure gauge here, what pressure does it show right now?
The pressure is 140 mmHg
